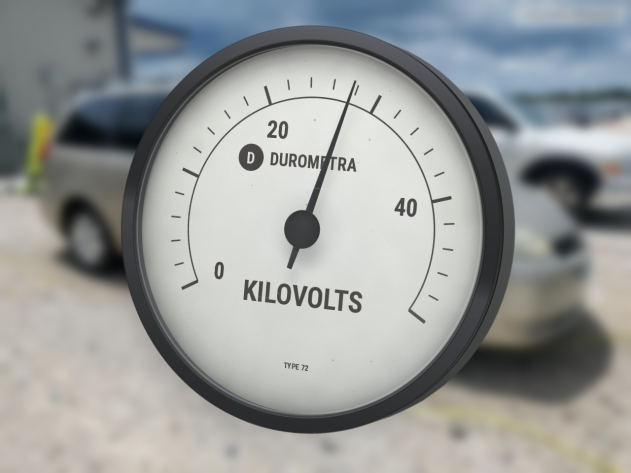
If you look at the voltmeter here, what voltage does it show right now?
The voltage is 28 kV
